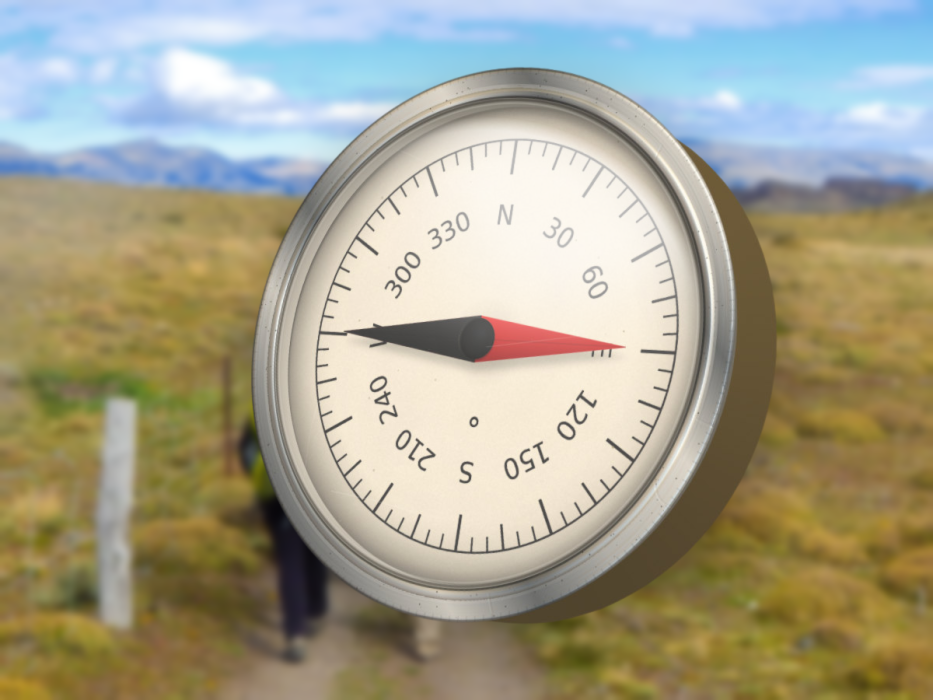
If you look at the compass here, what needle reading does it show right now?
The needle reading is 90 °
